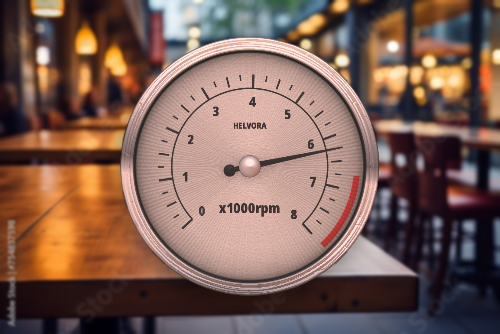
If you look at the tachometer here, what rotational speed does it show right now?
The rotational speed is 6250 rpm
